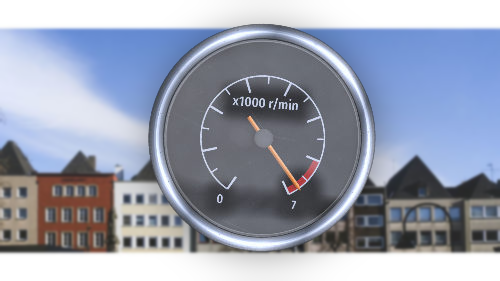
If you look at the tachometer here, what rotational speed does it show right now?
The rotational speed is 6750 rpm
